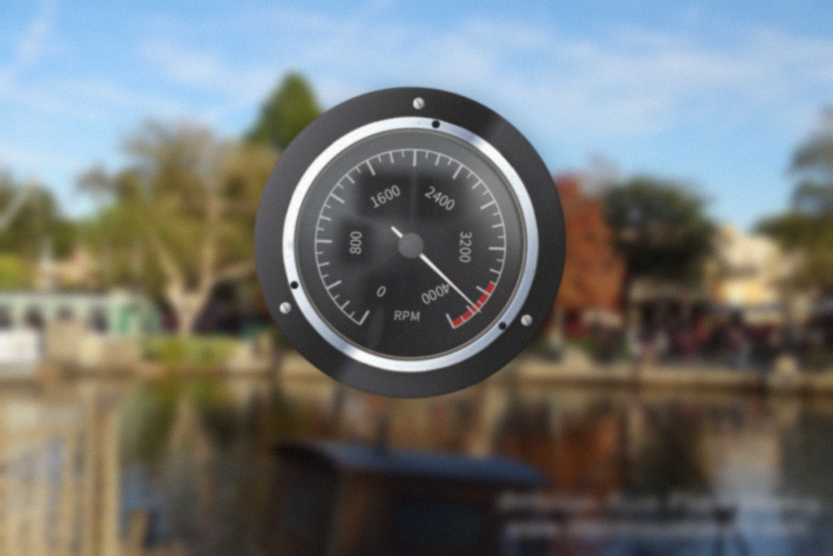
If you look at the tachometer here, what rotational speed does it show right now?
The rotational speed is 3750 rpm
